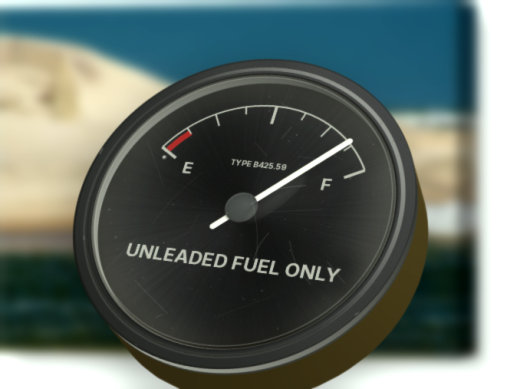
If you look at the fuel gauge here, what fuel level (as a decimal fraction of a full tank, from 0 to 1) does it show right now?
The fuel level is 0.875
